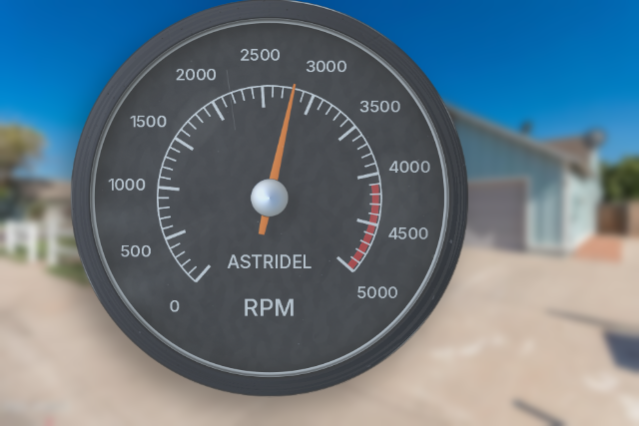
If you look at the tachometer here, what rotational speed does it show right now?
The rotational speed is 2800 rpm
